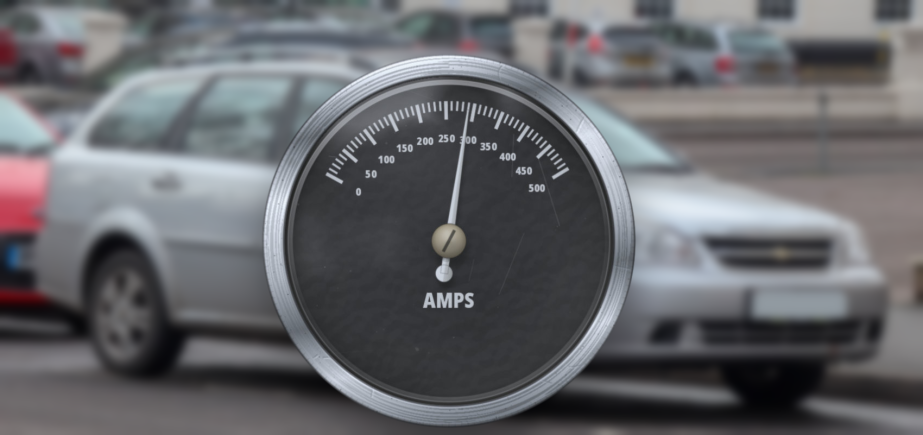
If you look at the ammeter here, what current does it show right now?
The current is 290 A
